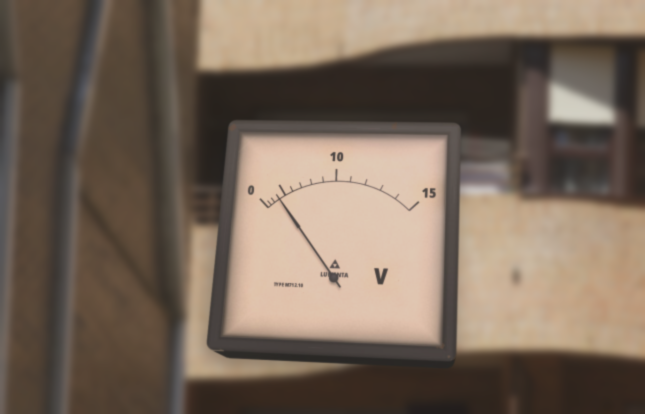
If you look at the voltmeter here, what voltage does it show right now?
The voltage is 4 V
